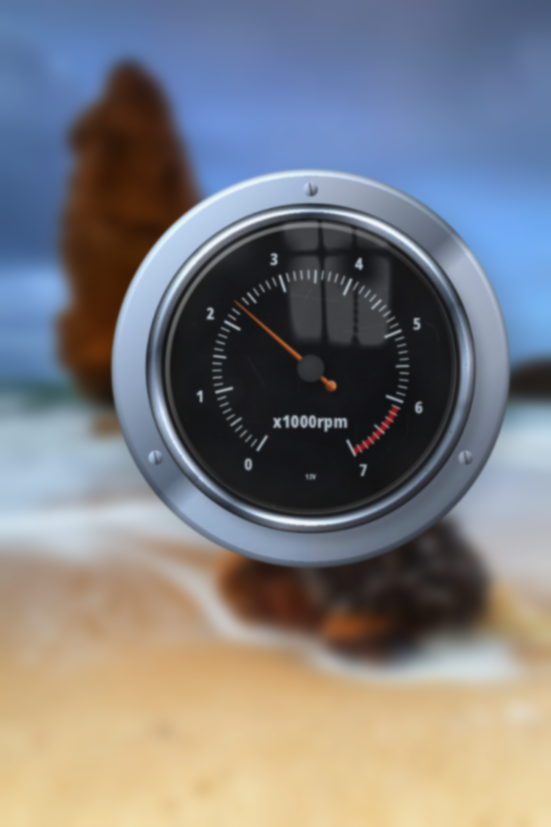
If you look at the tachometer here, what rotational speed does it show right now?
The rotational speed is 2300 rpm
